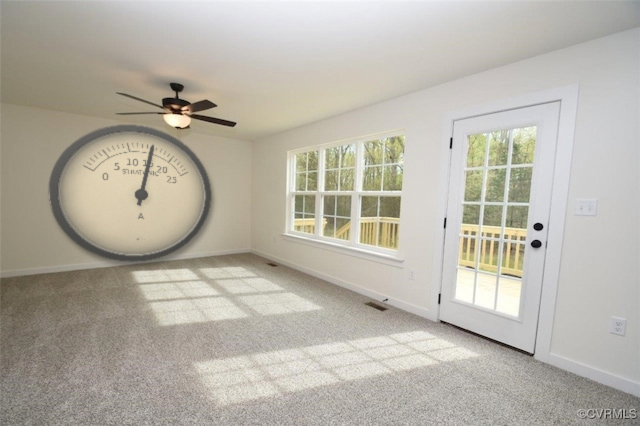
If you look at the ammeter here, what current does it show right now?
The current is 15 A
